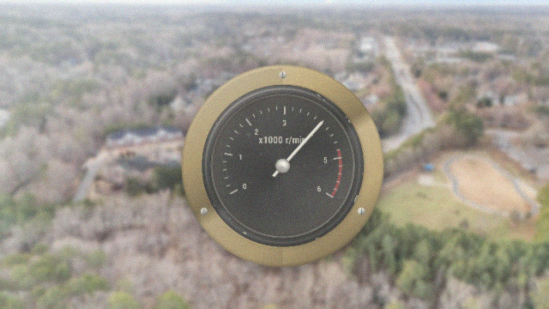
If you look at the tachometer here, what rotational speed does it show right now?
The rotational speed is 4000 rpm
